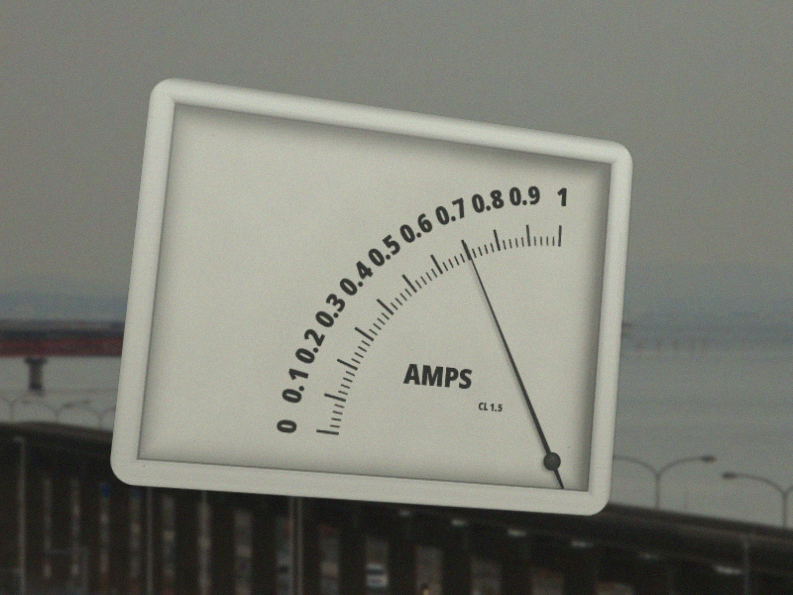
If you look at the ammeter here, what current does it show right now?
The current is 0.7 A
